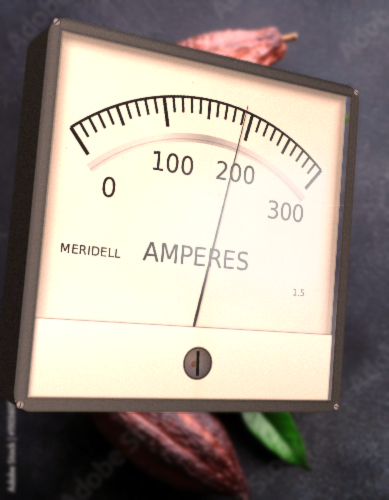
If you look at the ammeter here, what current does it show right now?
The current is 190 A
